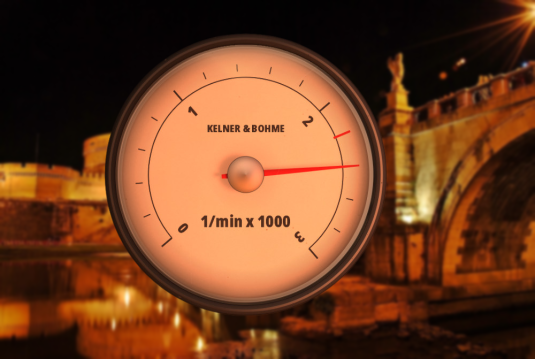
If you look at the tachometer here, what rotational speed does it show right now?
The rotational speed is 2400 rpm
